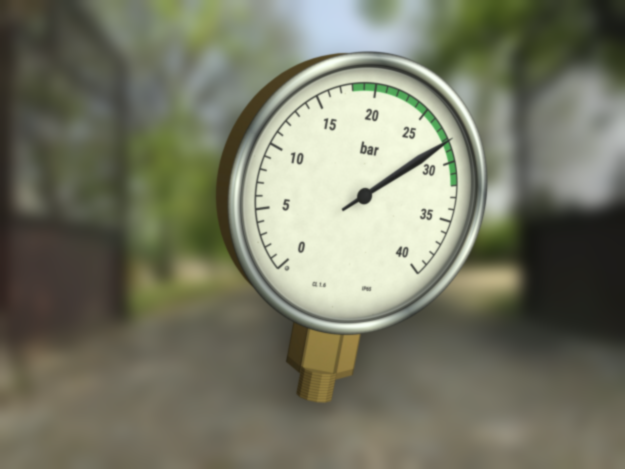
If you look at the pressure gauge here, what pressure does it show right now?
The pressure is 28 bar
